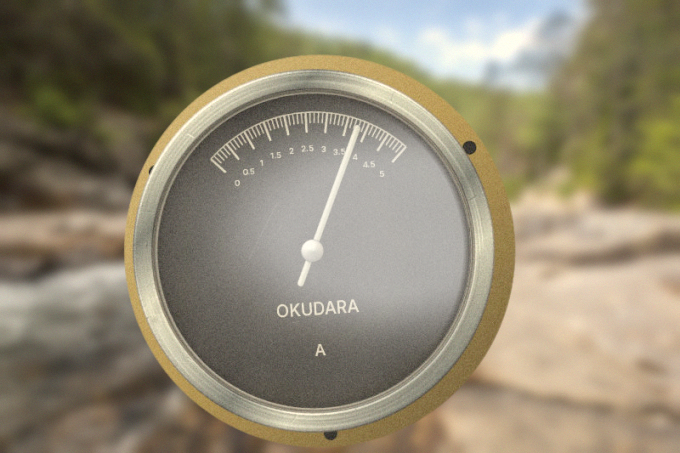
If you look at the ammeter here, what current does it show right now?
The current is 3.8 A
